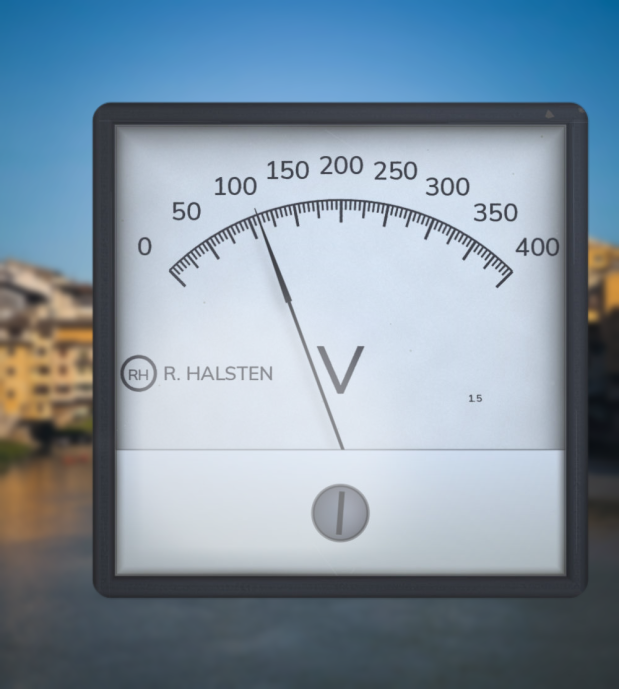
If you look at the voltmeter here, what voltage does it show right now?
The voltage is 110 V
